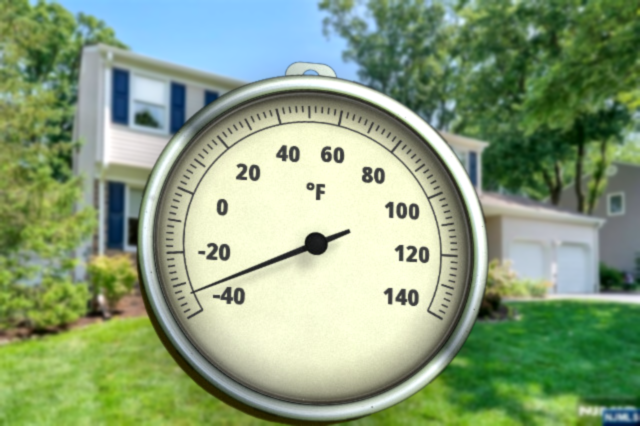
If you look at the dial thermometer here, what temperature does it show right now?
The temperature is -34 °F
